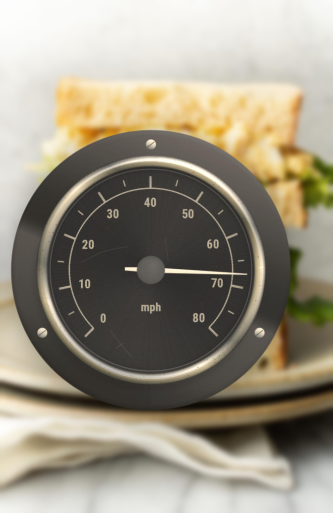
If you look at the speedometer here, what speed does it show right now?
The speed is 67.5 mph
